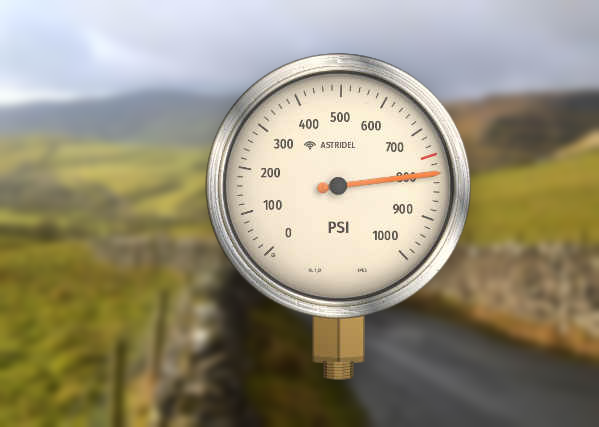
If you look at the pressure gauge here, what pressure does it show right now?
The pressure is 800 psi
